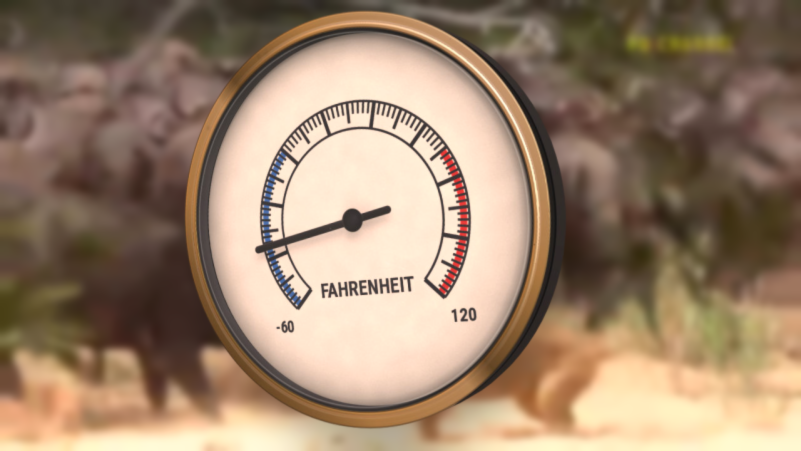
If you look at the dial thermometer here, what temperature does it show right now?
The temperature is -36 °F
